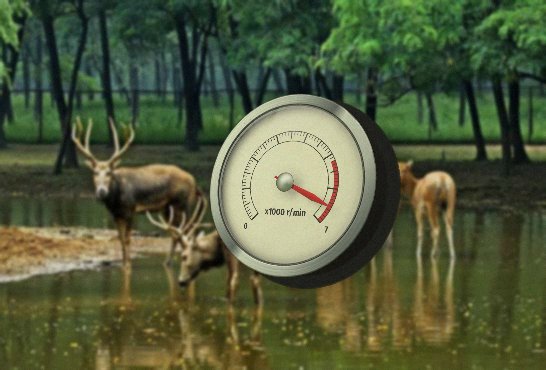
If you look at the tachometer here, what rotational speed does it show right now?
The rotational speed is 6500 rpm
